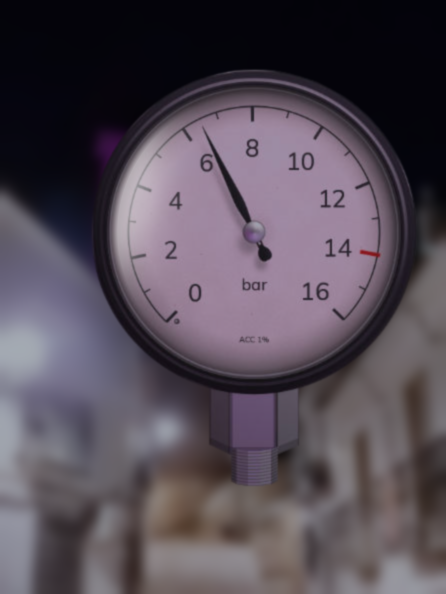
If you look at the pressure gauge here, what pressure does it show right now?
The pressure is 6.5 bar
